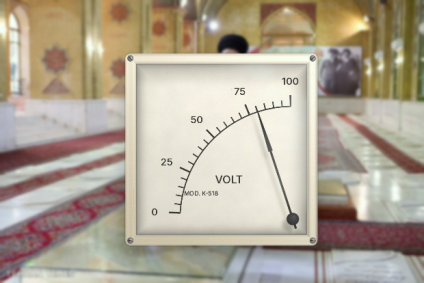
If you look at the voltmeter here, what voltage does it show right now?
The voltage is 80 V
